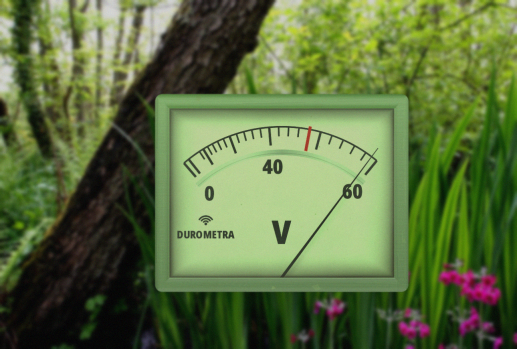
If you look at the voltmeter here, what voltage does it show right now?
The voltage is 59 V
